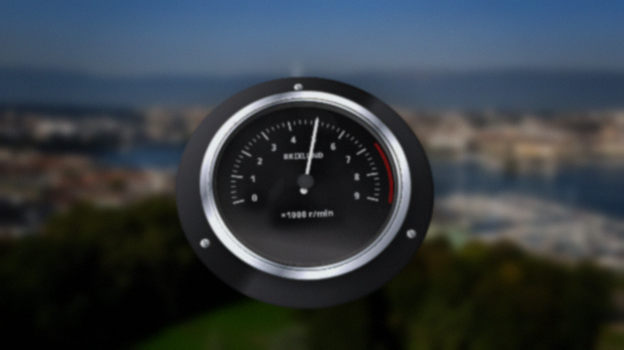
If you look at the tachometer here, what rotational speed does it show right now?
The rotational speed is 5000 rpm
